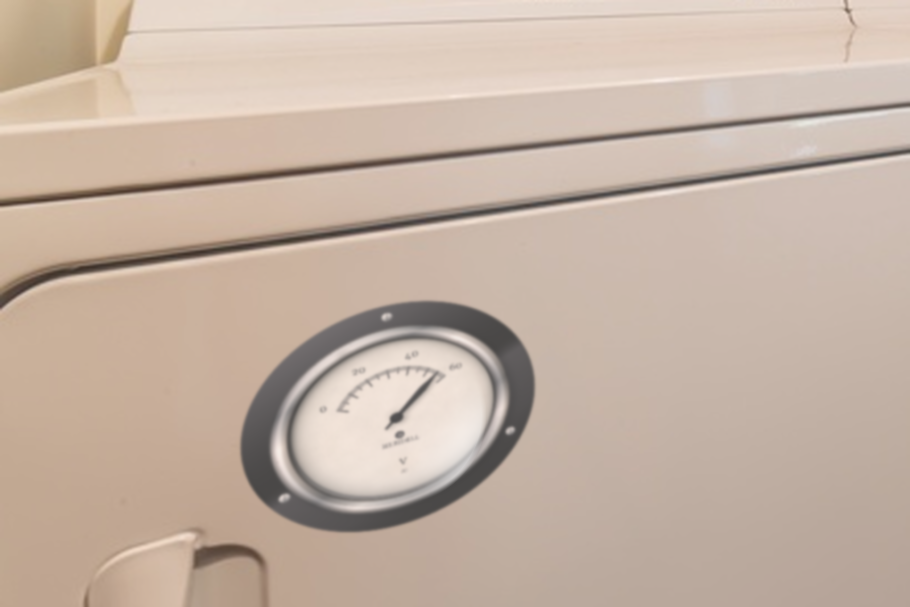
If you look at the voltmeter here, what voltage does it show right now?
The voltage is 55 V
